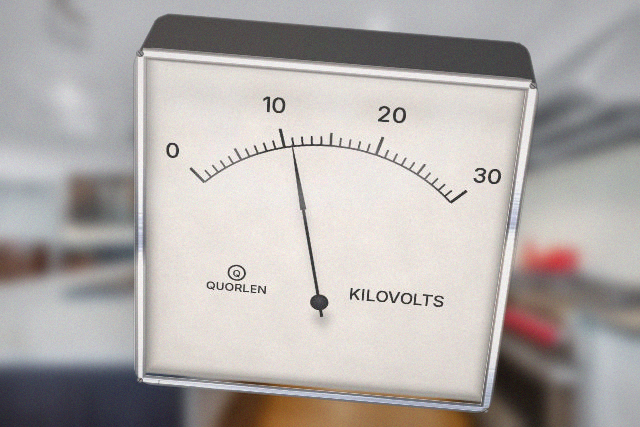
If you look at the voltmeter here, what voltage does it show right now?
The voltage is 11 kV
